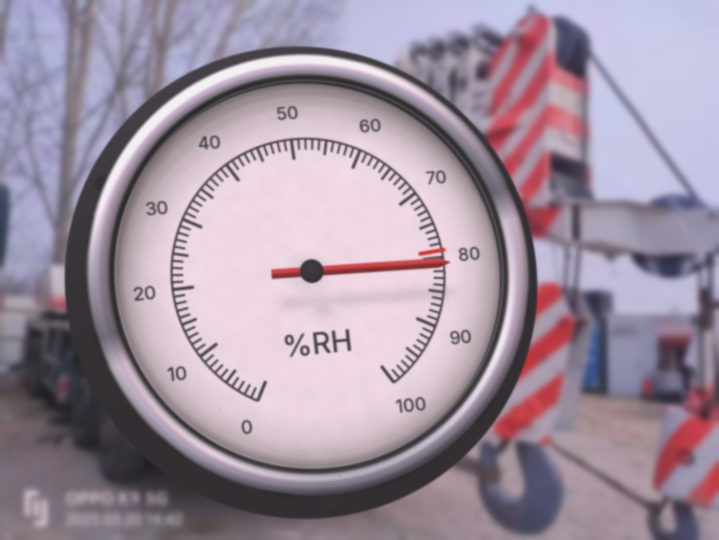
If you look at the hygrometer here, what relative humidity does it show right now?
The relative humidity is 81 %
